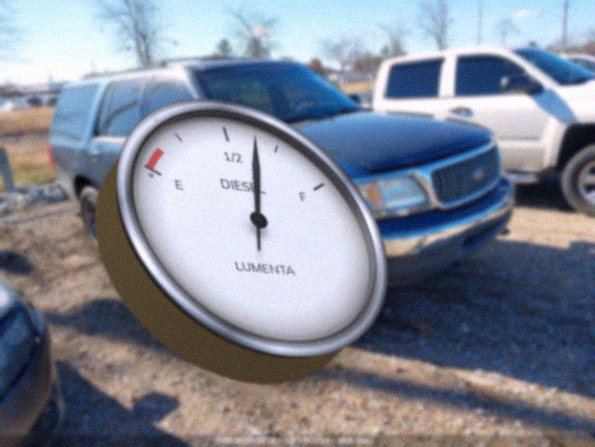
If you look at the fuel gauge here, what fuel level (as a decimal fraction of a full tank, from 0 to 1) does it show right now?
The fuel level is 0.625
